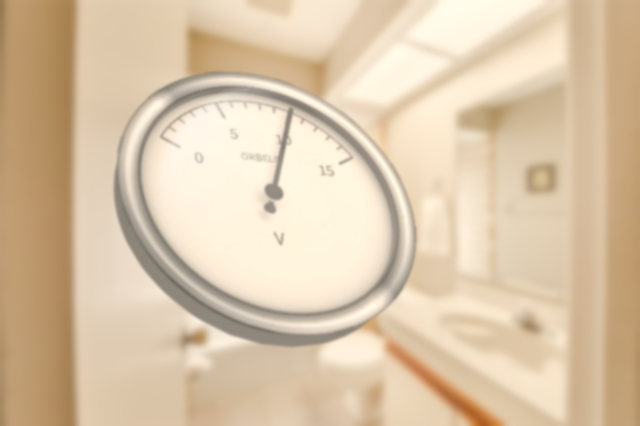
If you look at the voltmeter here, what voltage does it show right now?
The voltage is 10 V
